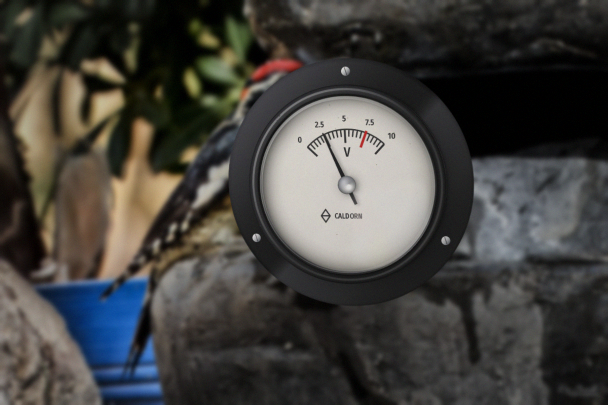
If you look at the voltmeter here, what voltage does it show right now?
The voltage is 2.5 V
